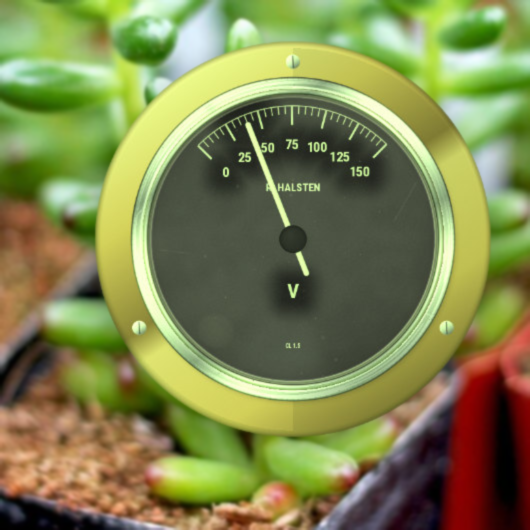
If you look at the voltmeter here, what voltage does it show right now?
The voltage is 40 V
